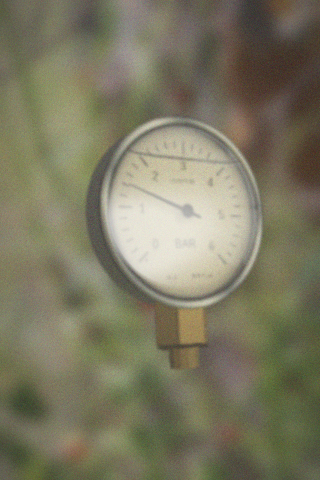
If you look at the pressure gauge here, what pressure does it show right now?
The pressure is 1.4 bar
